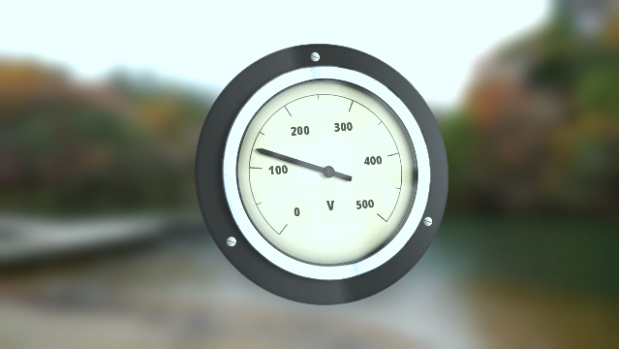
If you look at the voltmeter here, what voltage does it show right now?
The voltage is 125 V
